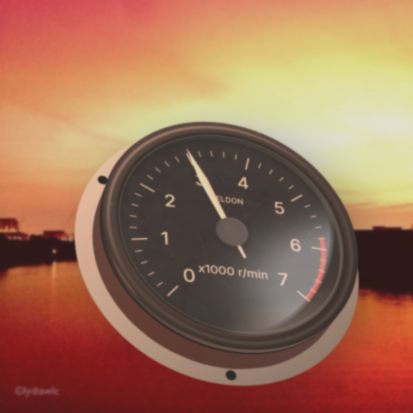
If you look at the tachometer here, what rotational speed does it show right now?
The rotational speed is 3000 rpm
